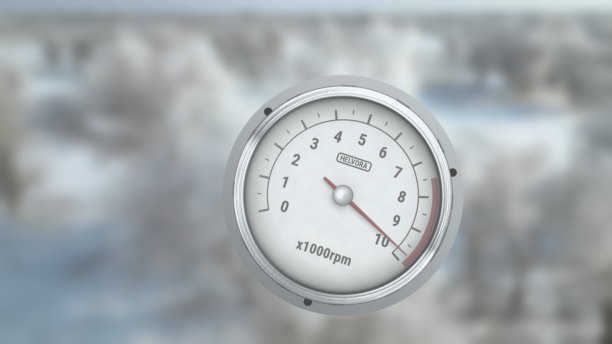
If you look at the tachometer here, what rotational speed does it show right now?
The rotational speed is 9750 rpm
